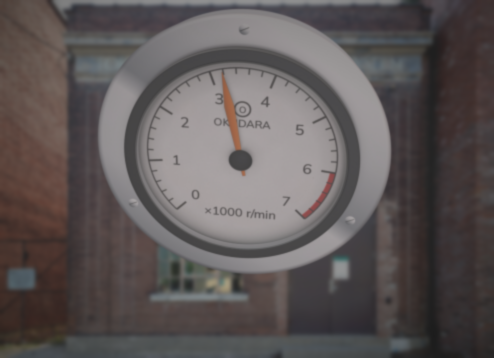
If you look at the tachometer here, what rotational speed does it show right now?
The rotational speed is 3200 rpm
